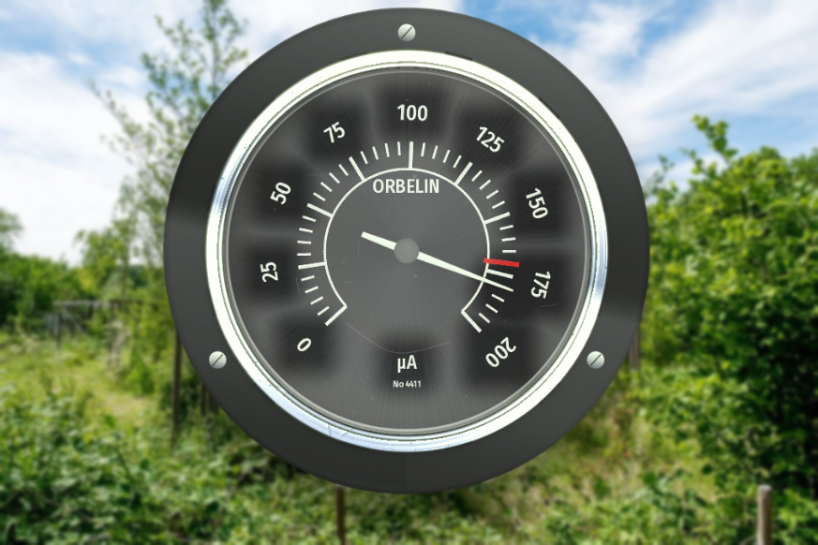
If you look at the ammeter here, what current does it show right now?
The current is 180 µA
